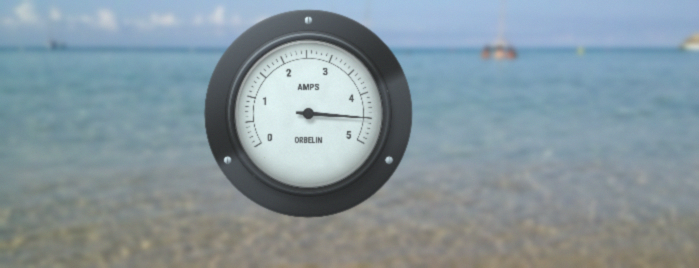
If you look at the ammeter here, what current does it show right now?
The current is 4.5 A
